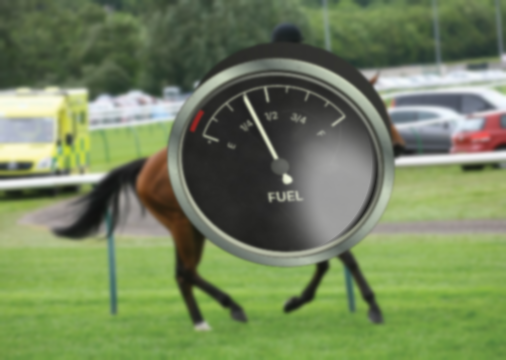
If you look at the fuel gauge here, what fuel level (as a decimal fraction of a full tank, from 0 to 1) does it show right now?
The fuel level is 0.375
